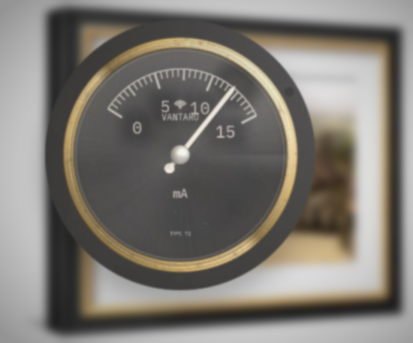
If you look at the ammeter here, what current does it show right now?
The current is 12 mA
